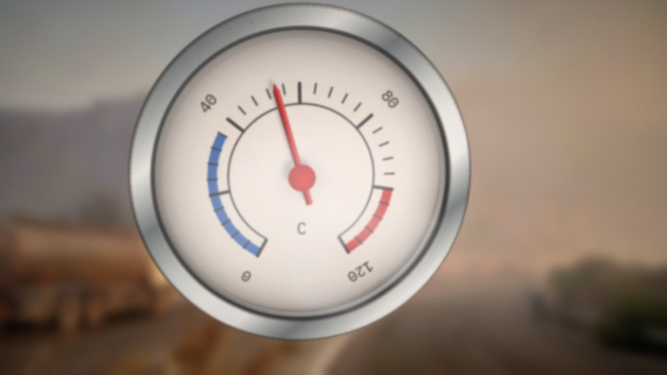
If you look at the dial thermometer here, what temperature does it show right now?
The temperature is 54 °C
